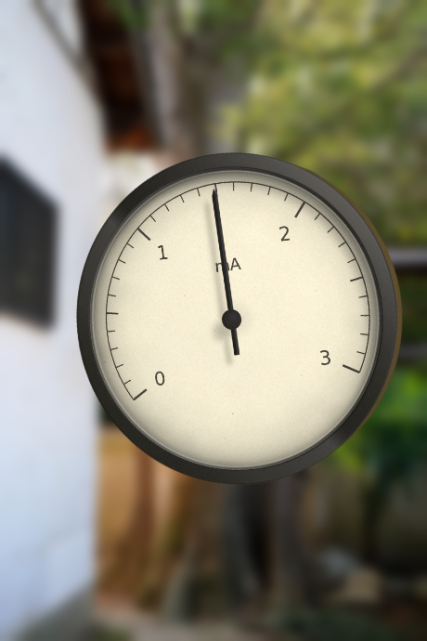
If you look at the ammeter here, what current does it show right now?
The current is 1.5 mA
